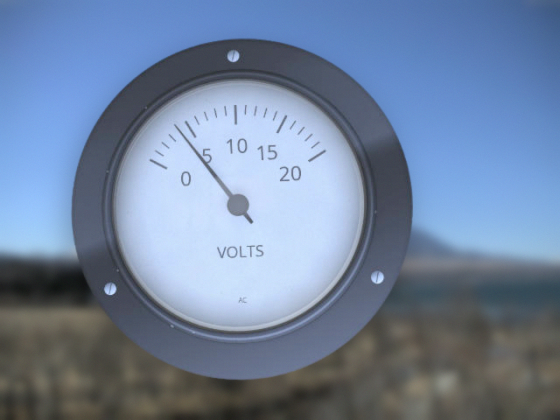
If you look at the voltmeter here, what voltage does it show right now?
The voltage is 4 V
